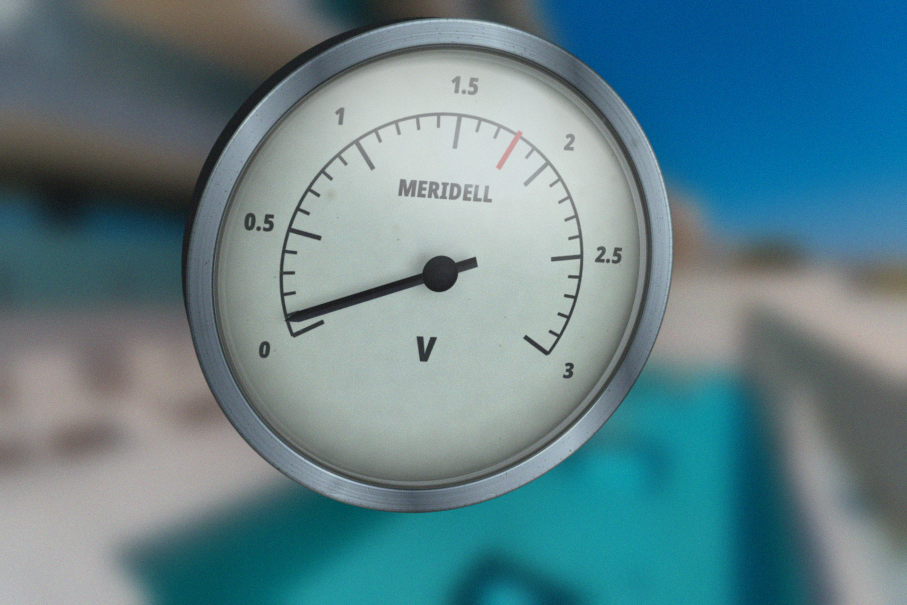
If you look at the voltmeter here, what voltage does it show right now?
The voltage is 0.1 V
